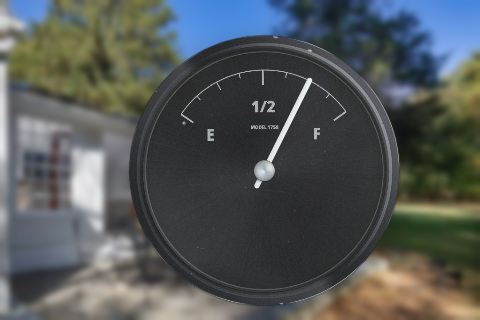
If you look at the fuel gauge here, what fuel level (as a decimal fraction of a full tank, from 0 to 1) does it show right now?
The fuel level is 0.75
